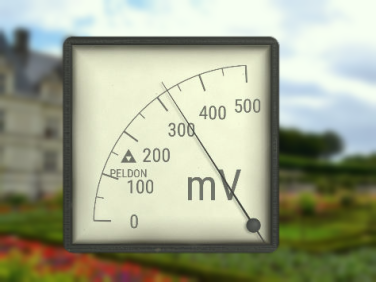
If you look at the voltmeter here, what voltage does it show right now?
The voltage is 325 mV
